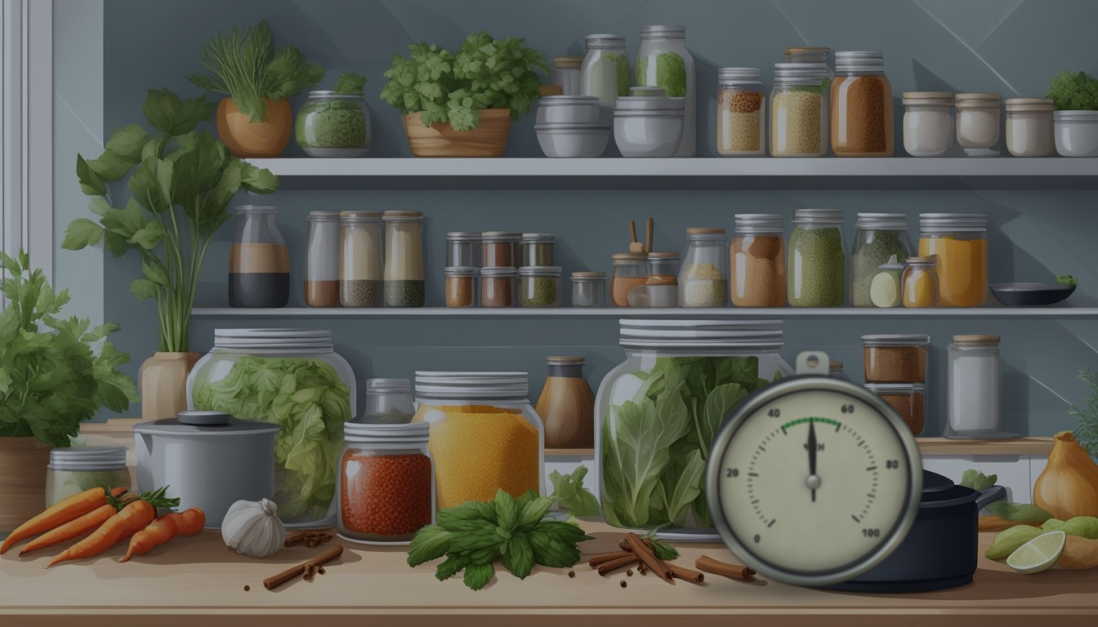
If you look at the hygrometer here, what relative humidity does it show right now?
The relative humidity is 50 %
